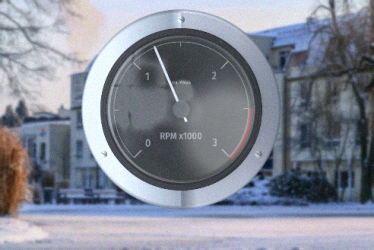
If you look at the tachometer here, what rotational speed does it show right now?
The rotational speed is 1250 rpm
